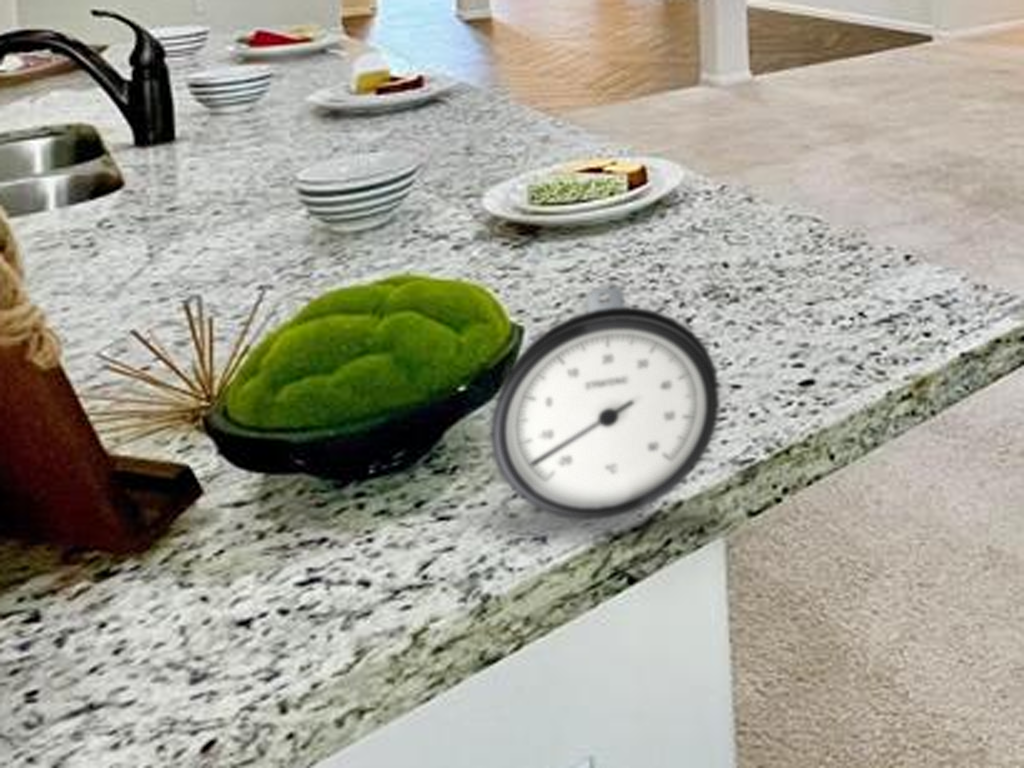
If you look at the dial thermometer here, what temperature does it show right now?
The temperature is -15 °C
